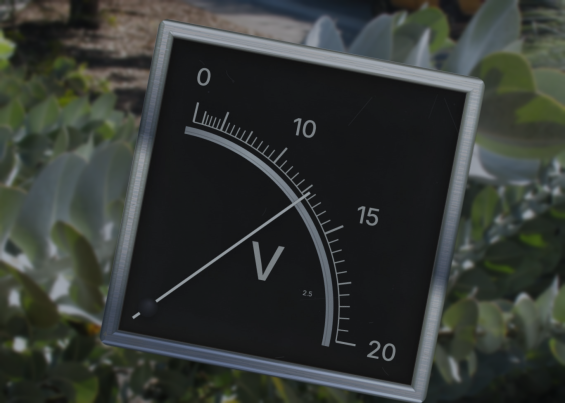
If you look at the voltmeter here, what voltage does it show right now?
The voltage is 12.75 V
